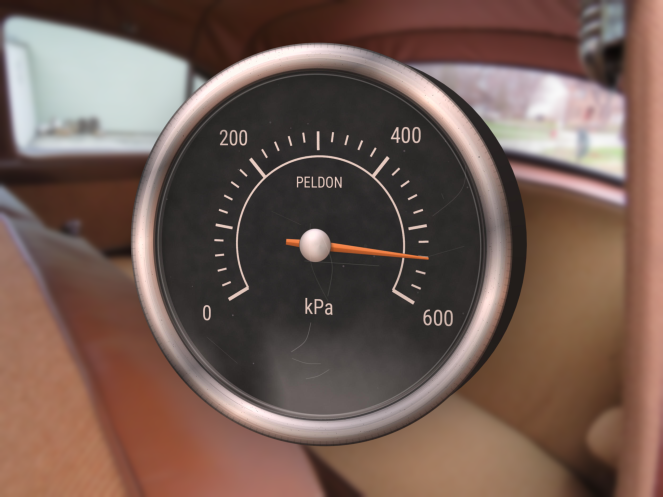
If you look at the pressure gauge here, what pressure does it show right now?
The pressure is 540 kPa
